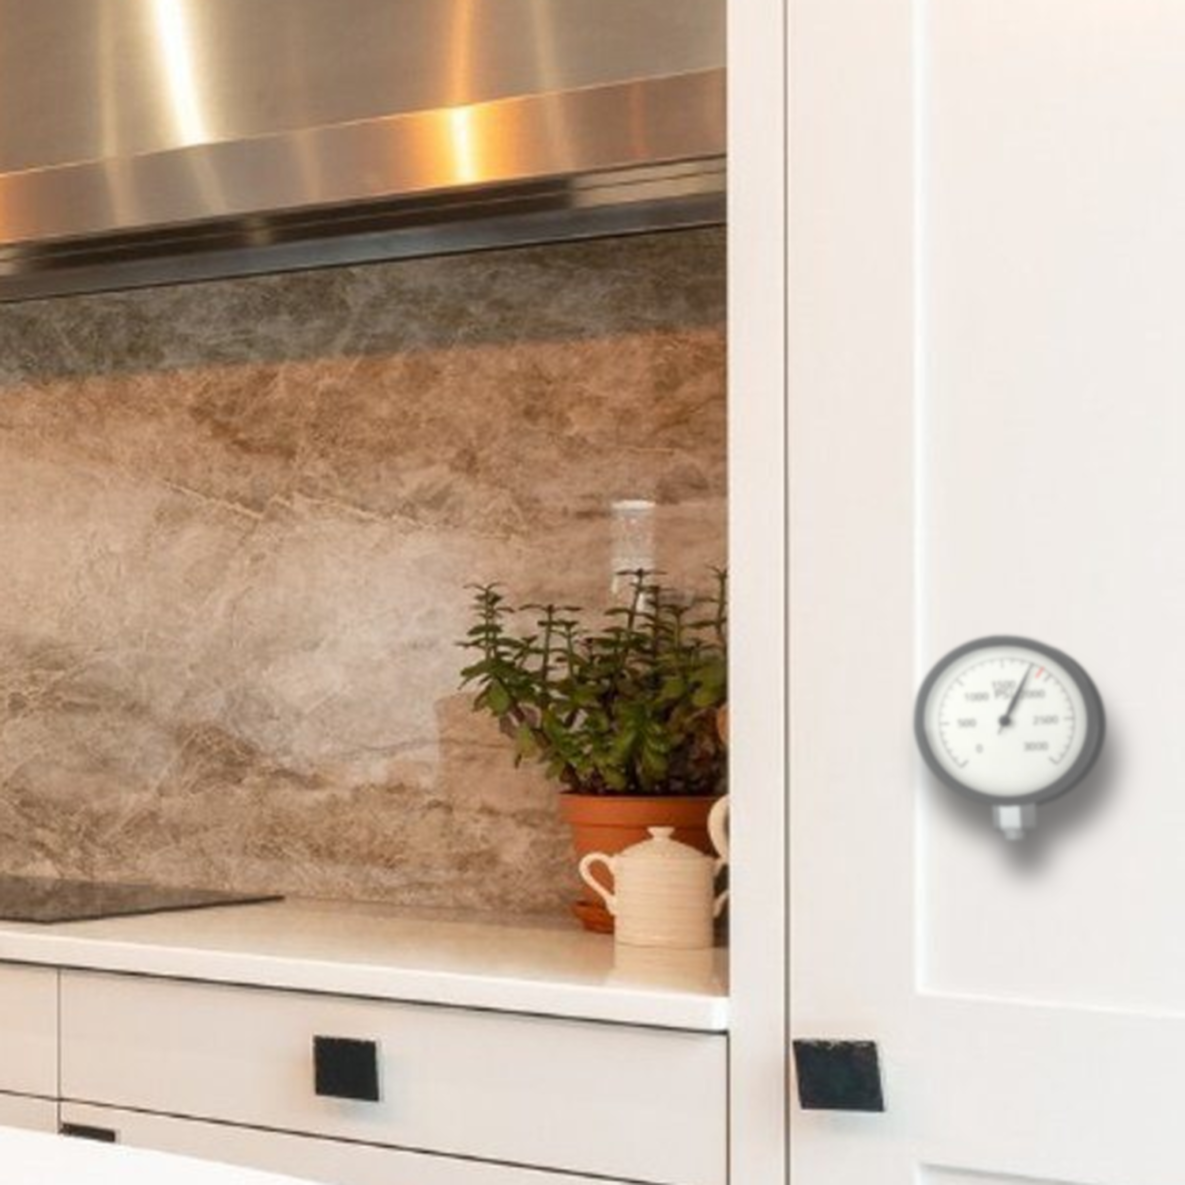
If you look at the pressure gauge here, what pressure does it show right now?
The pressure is 1800 psi
